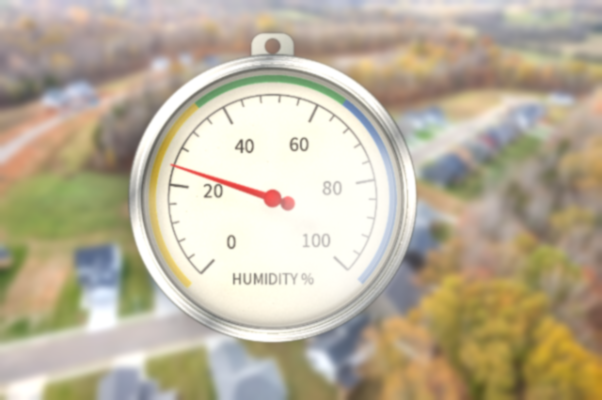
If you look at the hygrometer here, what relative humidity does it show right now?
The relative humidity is 24 %
